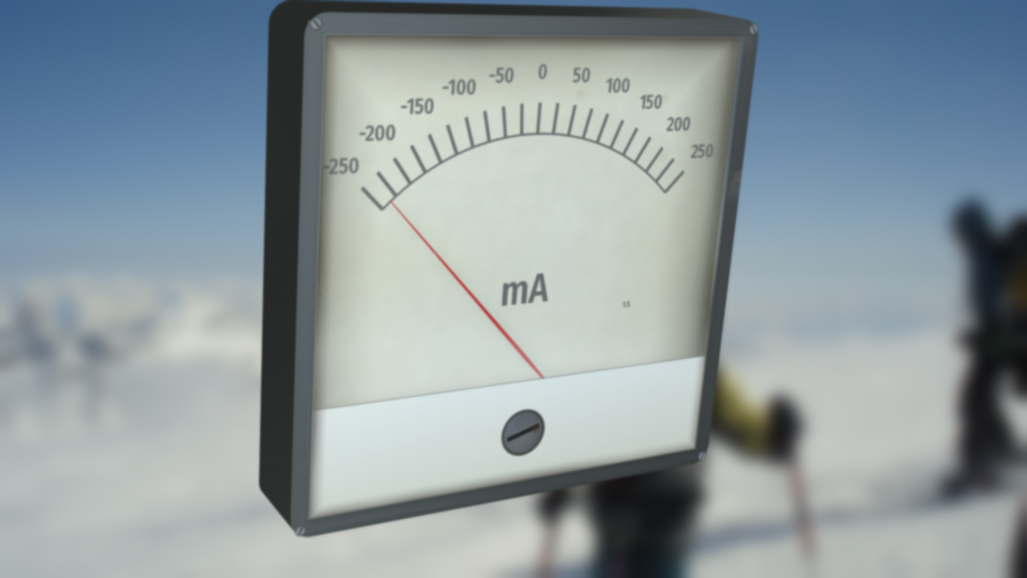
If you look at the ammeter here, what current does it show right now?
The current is -237.5 mA
